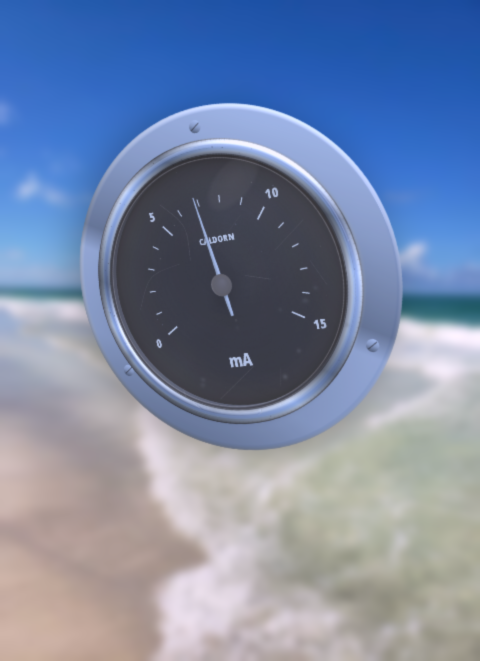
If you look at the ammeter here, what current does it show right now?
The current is 7 mA
